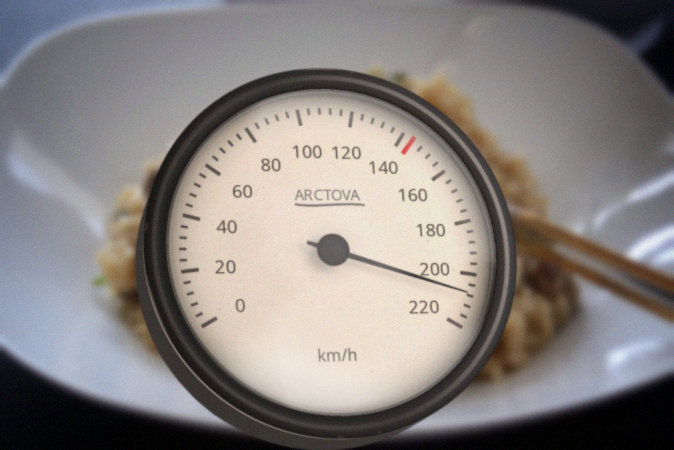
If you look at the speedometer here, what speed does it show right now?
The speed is 208 km/h
